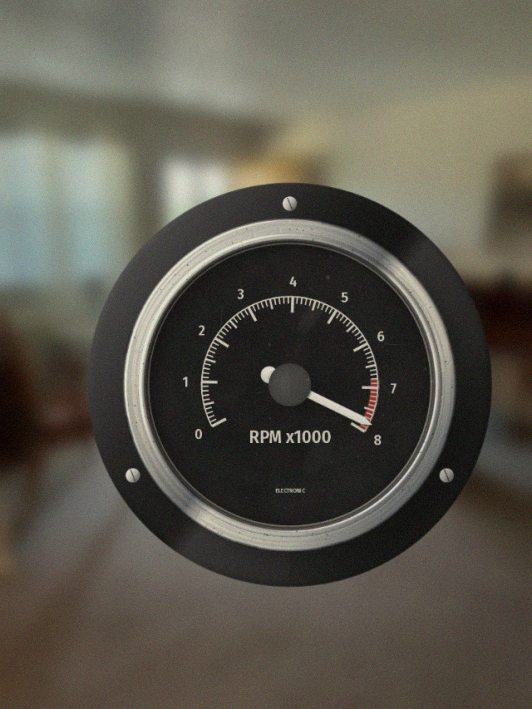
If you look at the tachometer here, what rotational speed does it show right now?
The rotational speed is 7800 rpm
